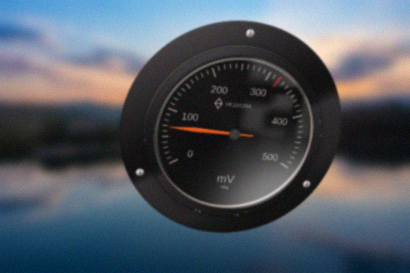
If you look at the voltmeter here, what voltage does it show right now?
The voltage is 70 mV
